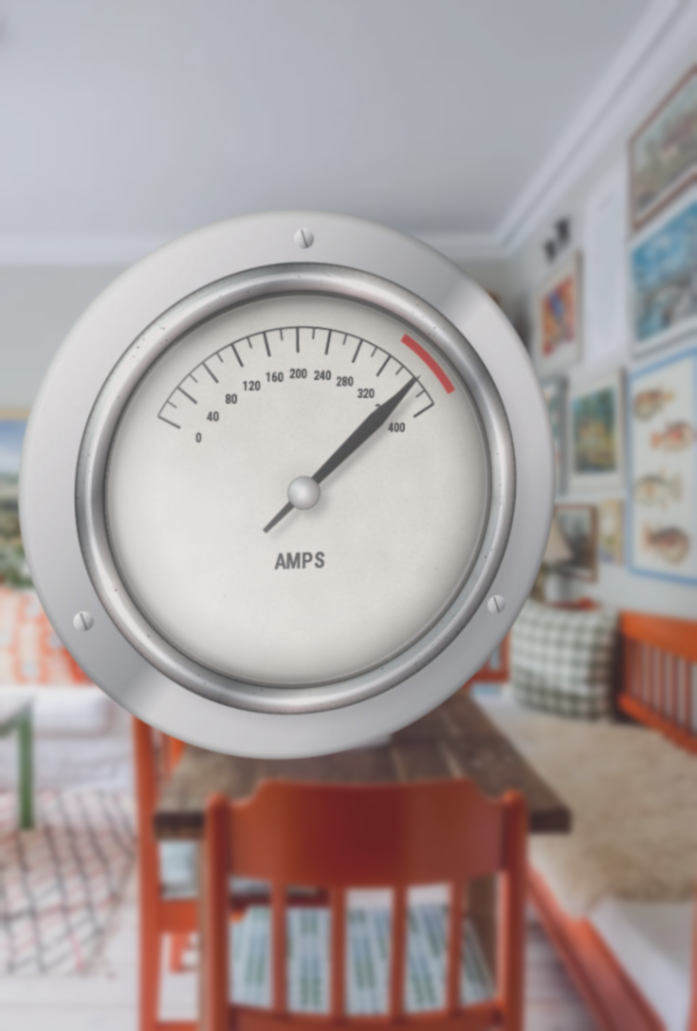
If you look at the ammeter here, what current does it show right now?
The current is 360 A
